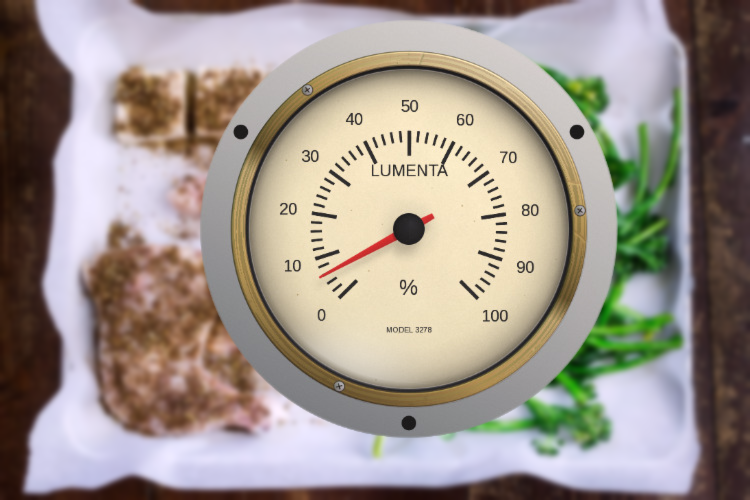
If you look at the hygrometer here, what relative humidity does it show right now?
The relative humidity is 6 %
